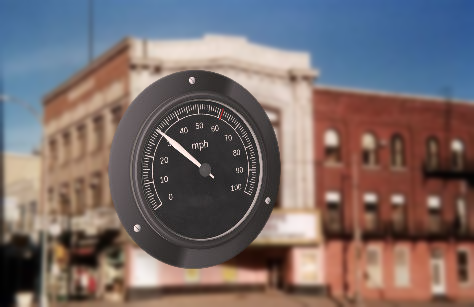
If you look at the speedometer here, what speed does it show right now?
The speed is 30 mph
